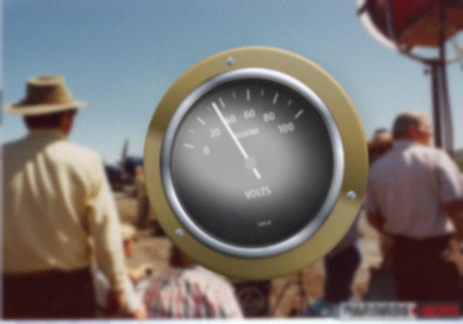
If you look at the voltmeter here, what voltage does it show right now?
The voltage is 35 V
